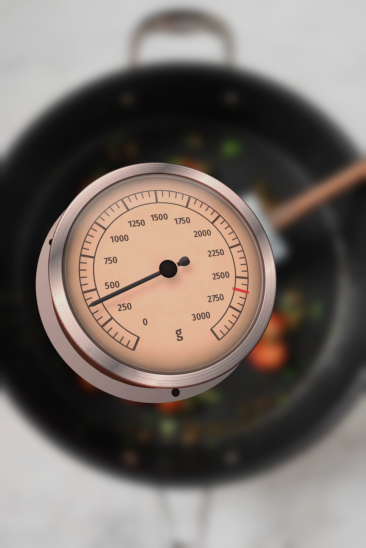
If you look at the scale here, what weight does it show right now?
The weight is 400 g
